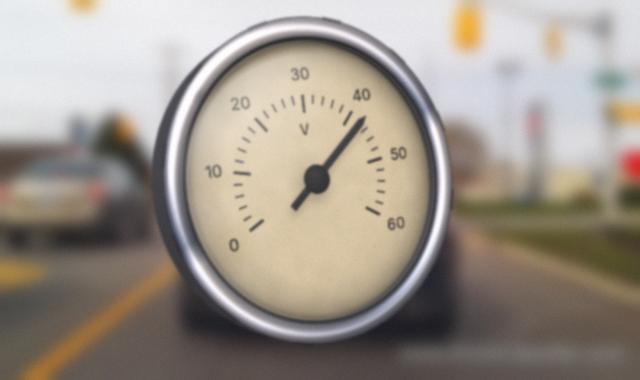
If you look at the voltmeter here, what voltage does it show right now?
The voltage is 42 V
